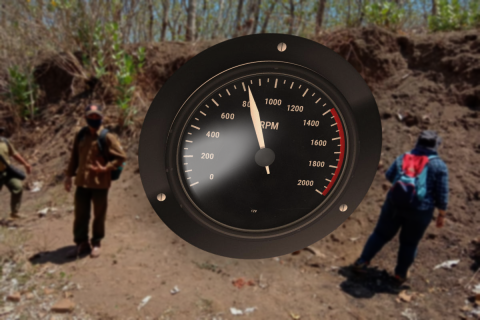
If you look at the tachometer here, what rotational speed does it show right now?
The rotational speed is 825 rpm
